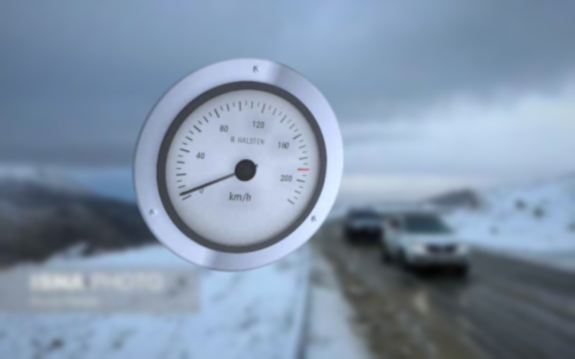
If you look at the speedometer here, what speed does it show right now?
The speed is 5 km/h
